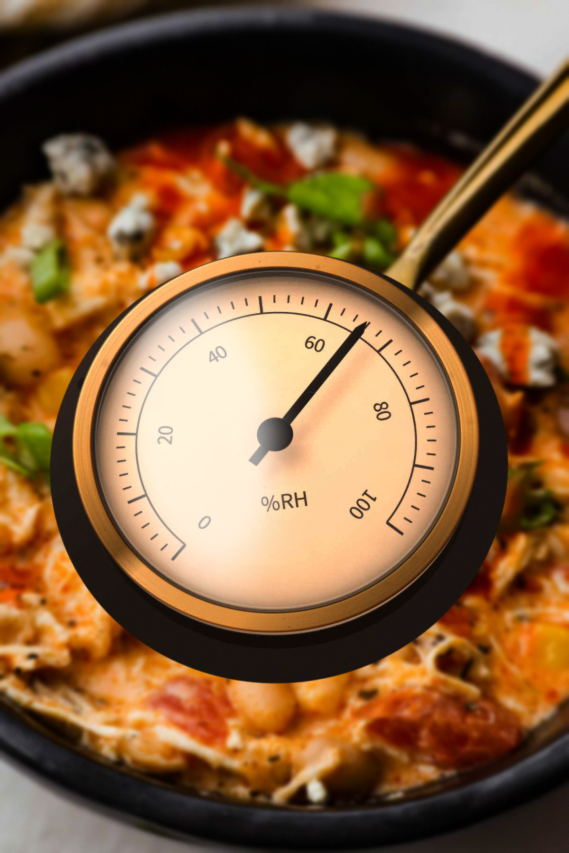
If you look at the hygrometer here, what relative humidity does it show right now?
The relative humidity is 66 %
